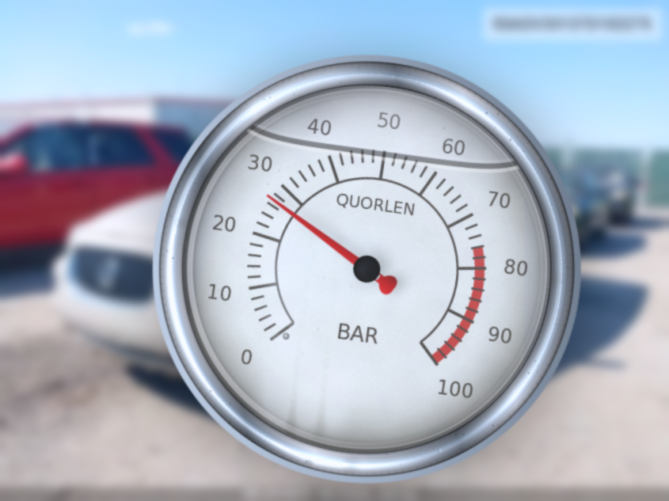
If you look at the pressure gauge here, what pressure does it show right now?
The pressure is 27 bar
